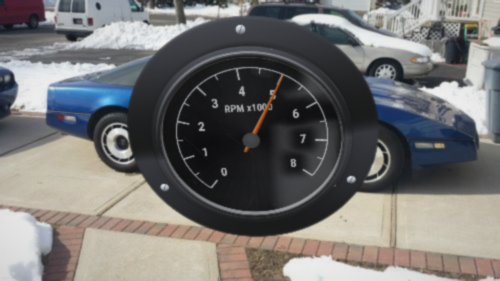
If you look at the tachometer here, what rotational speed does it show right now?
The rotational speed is 5000 rpm
